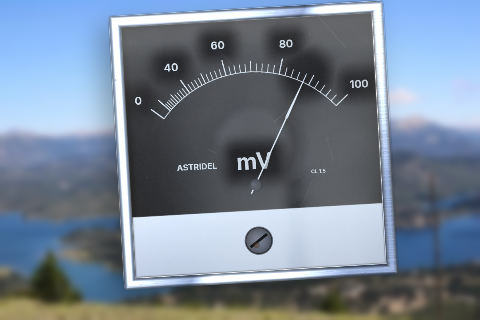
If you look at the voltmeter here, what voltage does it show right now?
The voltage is 88 mV
